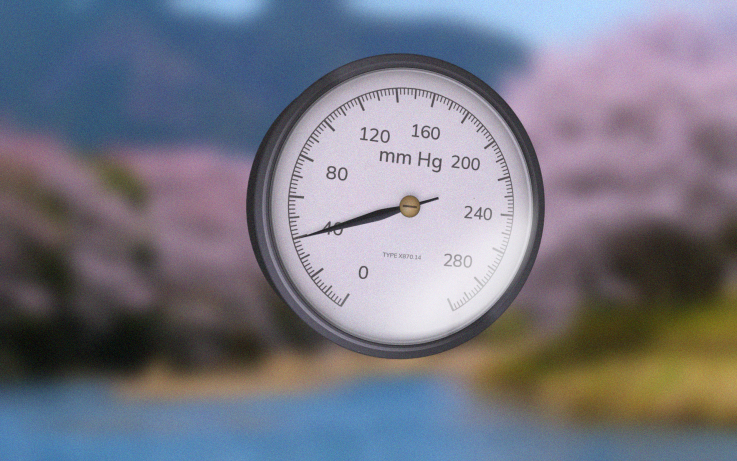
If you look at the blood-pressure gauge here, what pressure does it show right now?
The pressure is 40 mmHg
